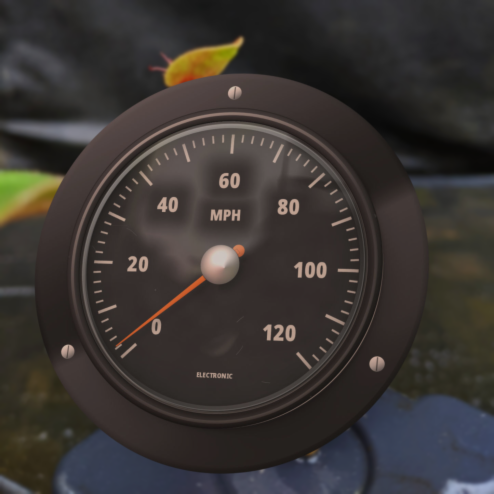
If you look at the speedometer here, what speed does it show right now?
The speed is 2 mph
